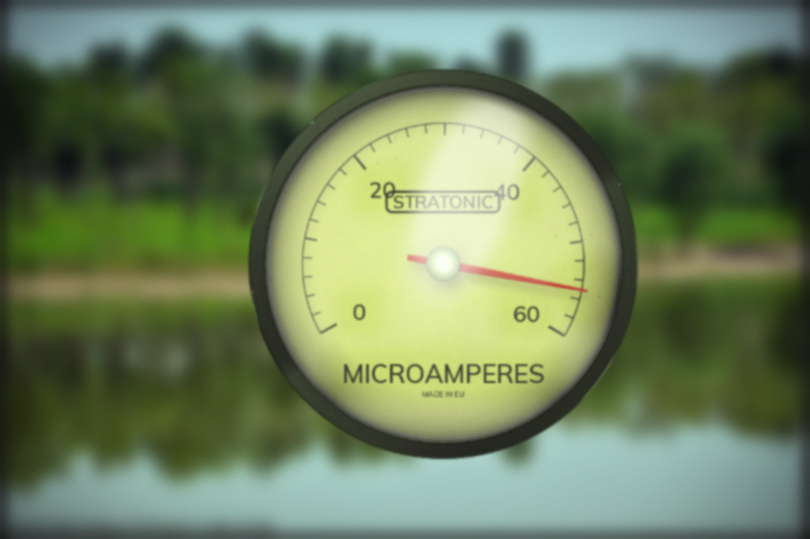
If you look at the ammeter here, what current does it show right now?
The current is 55 µA
